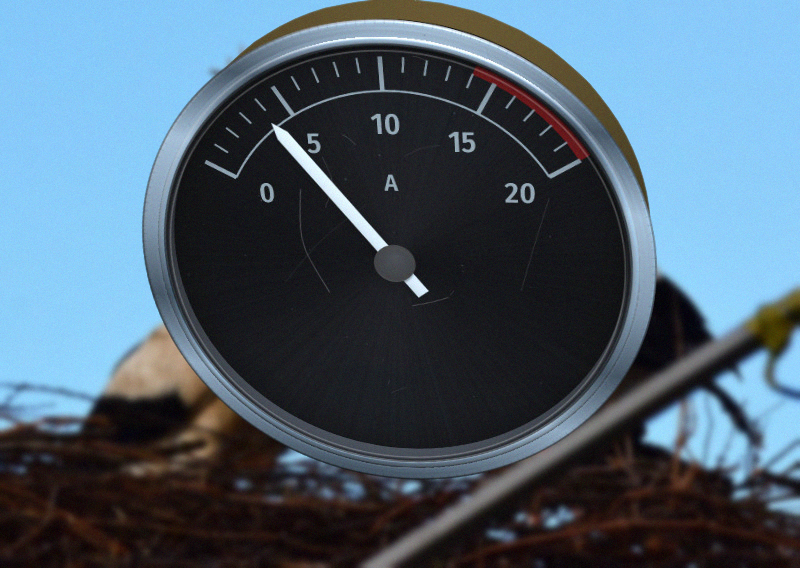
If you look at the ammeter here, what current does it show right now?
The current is 4 A
